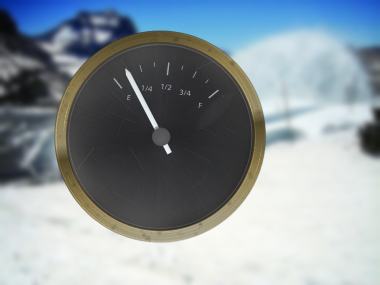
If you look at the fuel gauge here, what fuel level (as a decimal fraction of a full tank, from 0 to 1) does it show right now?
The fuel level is 0.125
